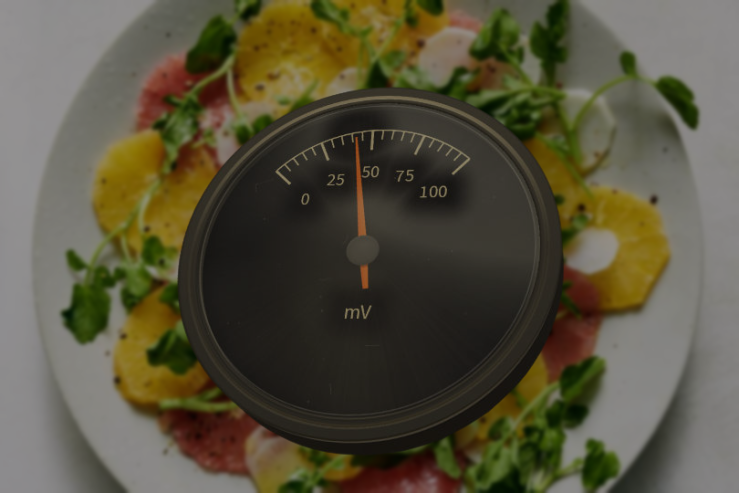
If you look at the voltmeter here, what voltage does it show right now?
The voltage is 42.5 mV
